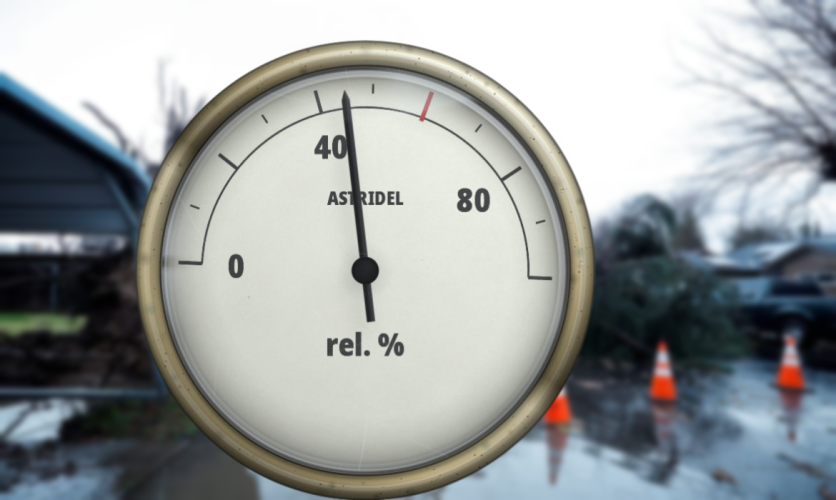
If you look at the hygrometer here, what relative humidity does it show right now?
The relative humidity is 45 %
